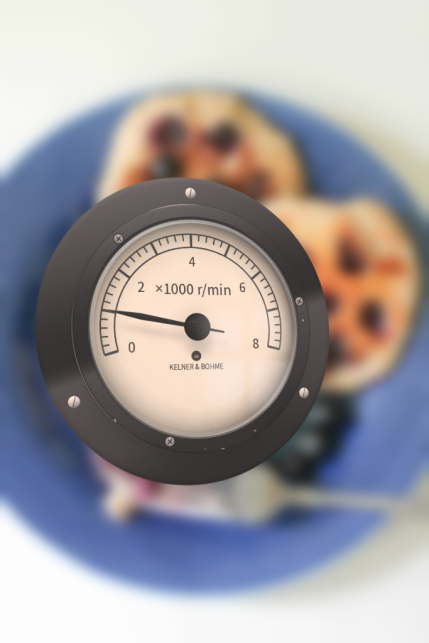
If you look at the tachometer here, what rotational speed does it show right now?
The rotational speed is 1000 rpm
